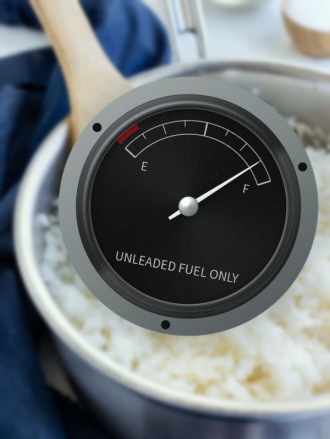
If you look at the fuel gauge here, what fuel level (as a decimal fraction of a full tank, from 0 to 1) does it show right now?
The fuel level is 0.875
